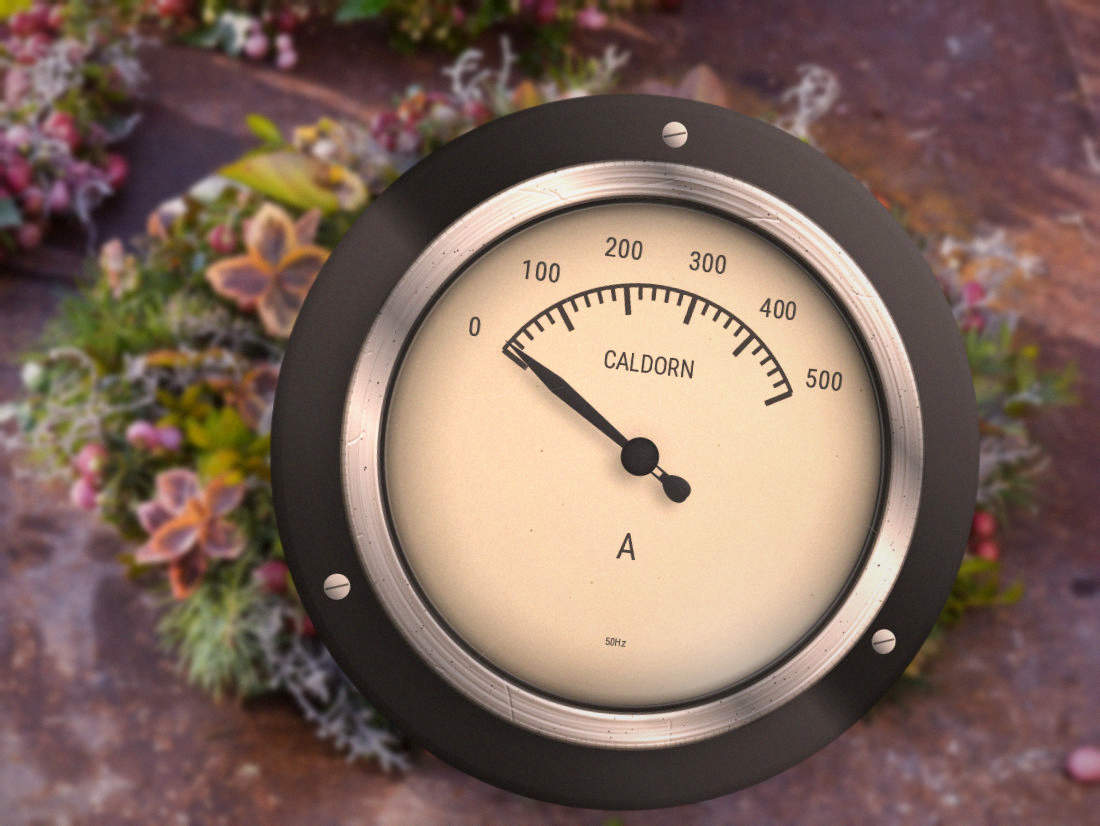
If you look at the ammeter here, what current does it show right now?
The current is 10 A
